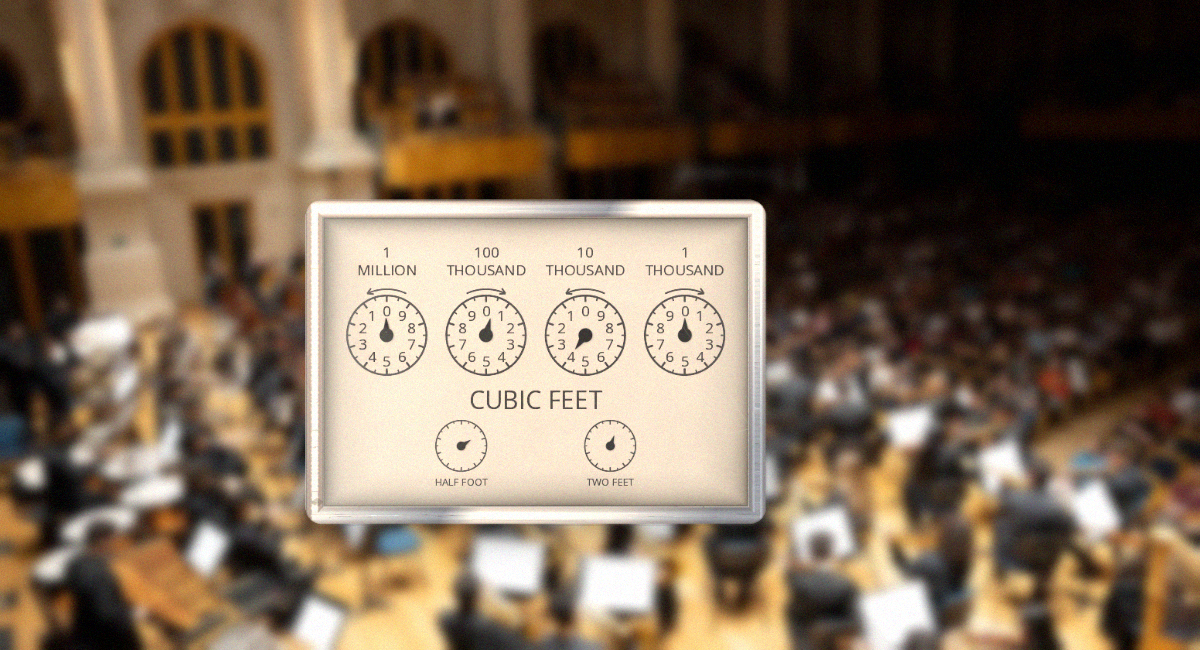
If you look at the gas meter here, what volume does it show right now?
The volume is 4000 ft³
